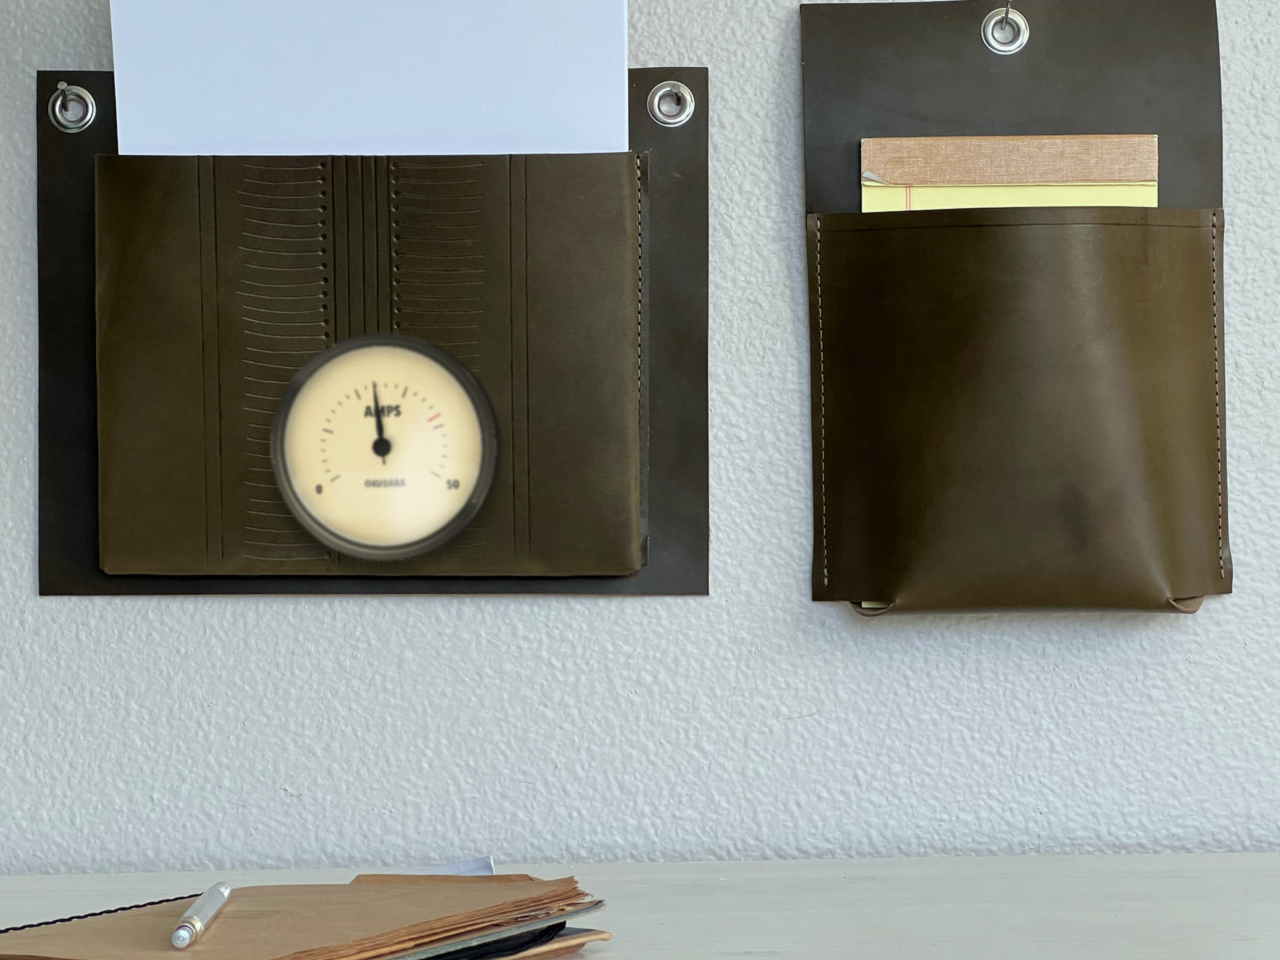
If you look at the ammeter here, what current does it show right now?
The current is 24 A
